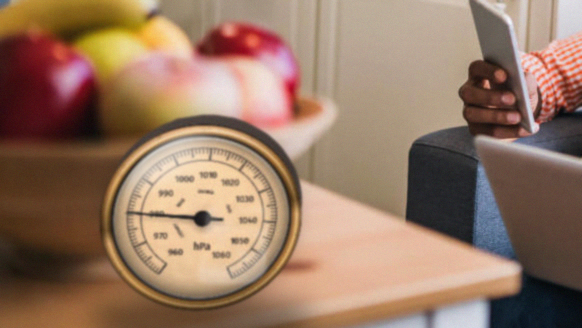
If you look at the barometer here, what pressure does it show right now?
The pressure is 980 hPa
